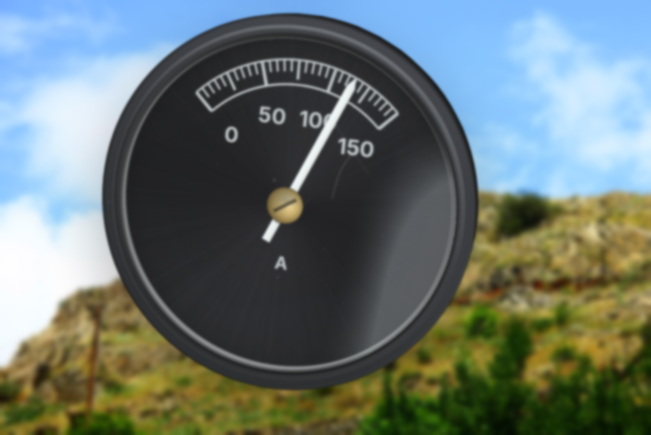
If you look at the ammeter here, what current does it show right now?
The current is 115 A
